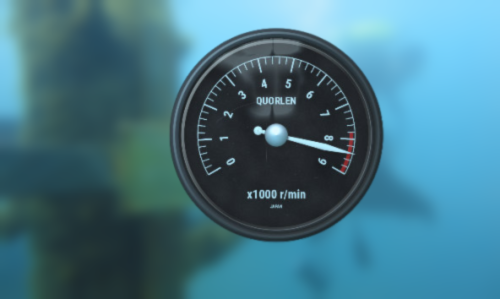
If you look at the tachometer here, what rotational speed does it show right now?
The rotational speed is 8400 rpm
